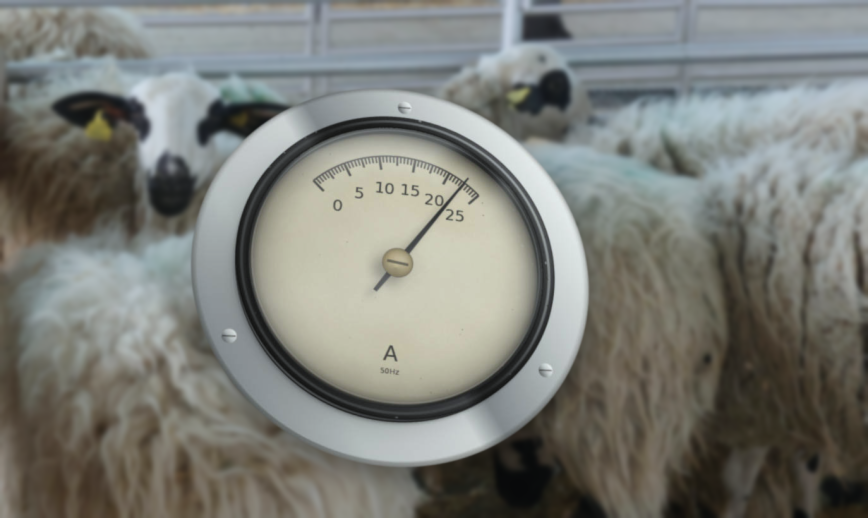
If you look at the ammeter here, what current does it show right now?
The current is 22.5 A
